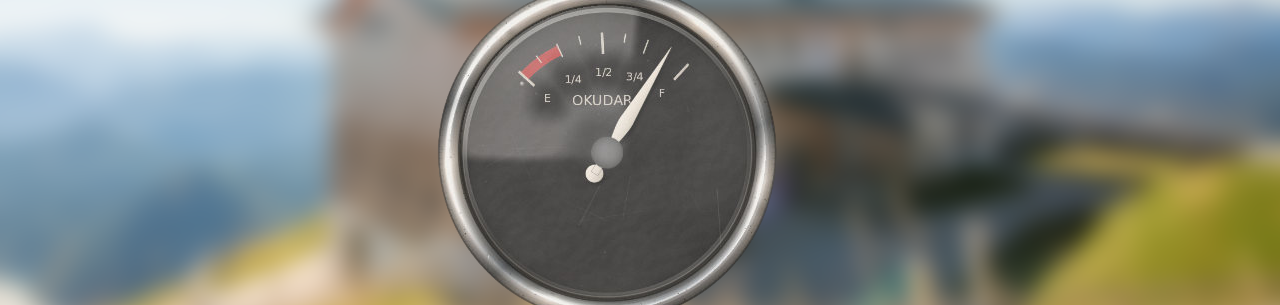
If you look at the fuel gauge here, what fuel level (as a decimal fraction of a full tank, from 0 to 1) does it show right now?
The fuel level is 0.875
